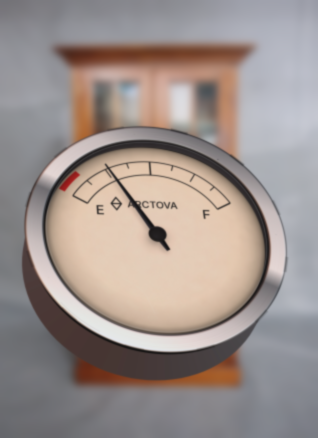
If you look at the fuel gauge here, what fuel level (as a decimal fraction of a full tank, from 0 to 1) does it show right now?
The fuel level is 0.25
